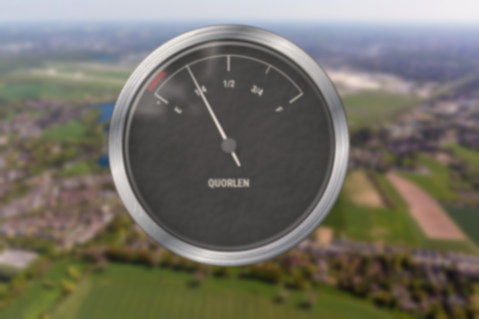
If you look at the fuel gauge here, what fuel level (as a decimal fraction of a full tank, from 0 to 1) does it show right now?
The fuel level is 0.25
